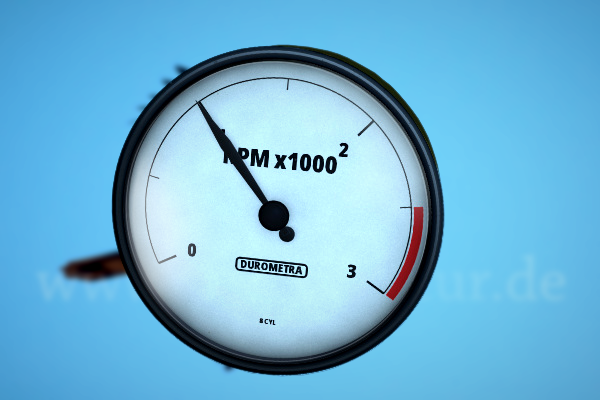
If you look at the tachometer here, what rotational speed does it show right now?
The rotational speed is 1000 rpm
